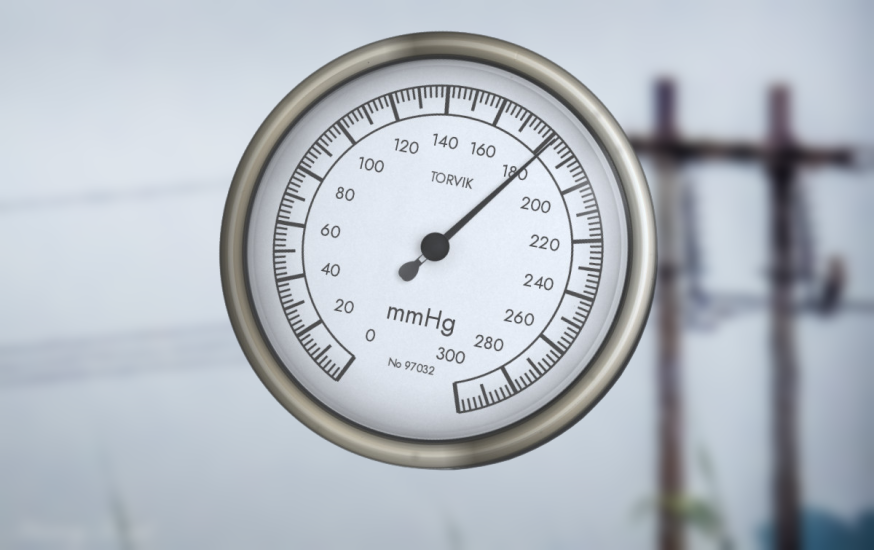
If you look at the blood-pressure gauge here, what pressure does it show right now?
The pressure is 182 mmHg
